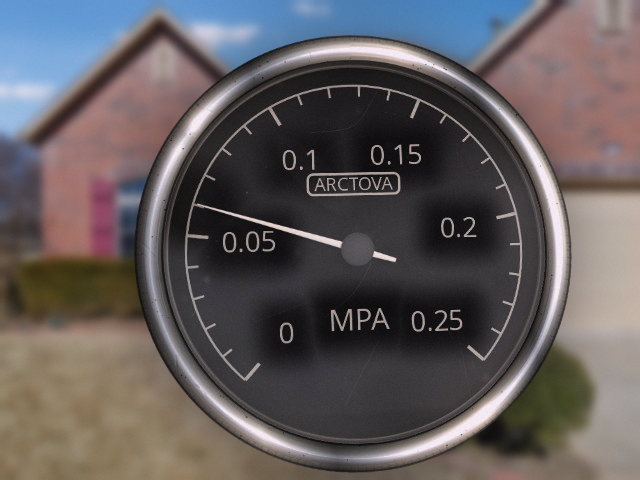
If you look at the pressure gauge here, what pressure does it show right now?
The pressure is 0.06 MPa
